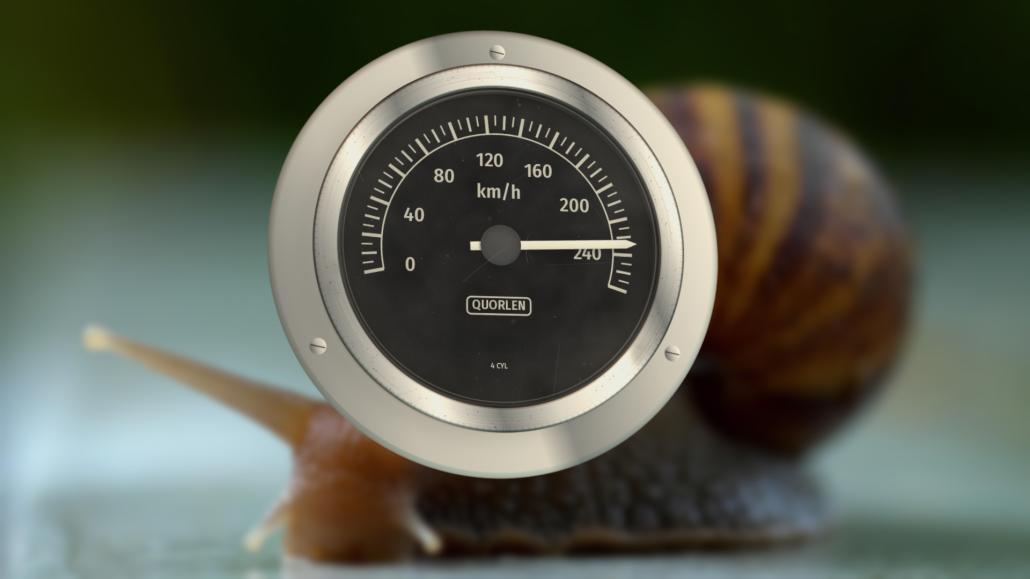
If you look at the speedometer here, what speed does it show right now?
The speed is 235 km/h
